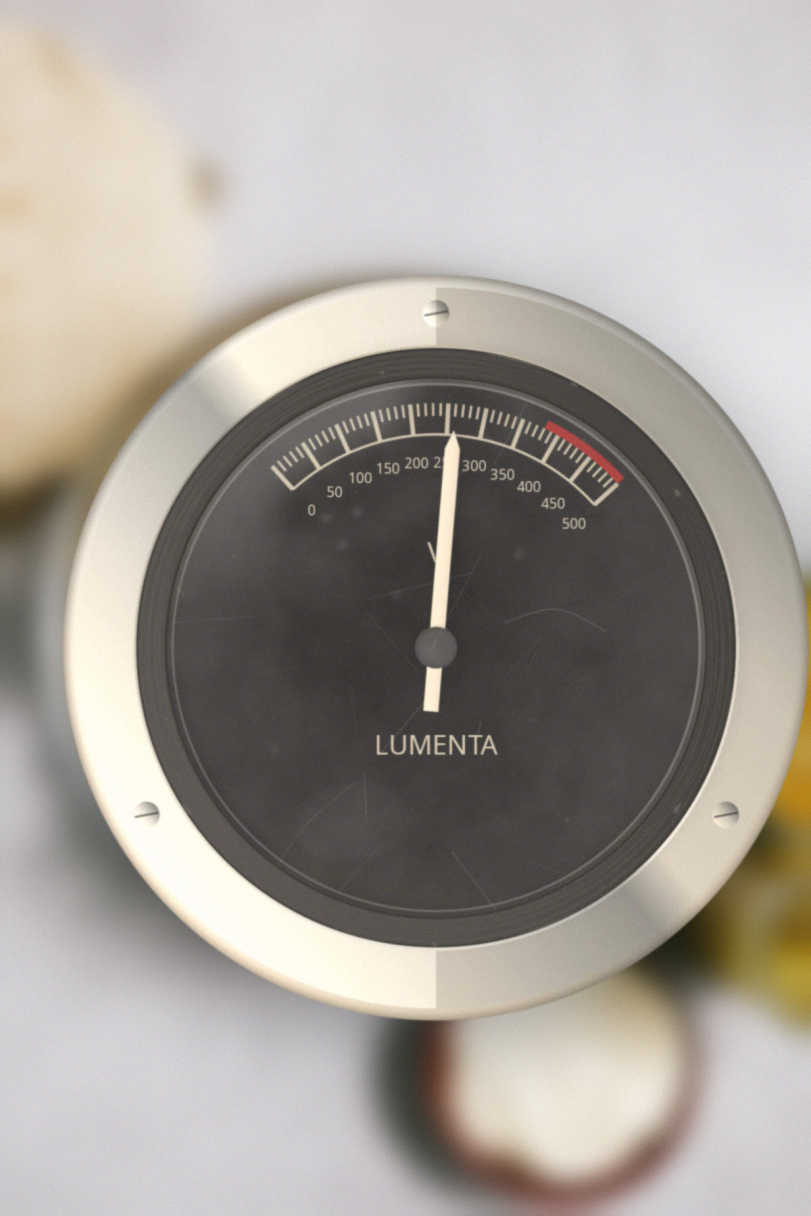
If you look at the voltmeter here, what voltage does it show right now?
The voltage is 260 V
